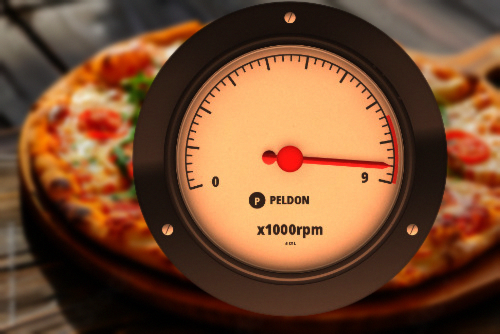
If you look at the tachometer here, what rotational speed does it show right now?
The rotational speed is 8600 rpm
